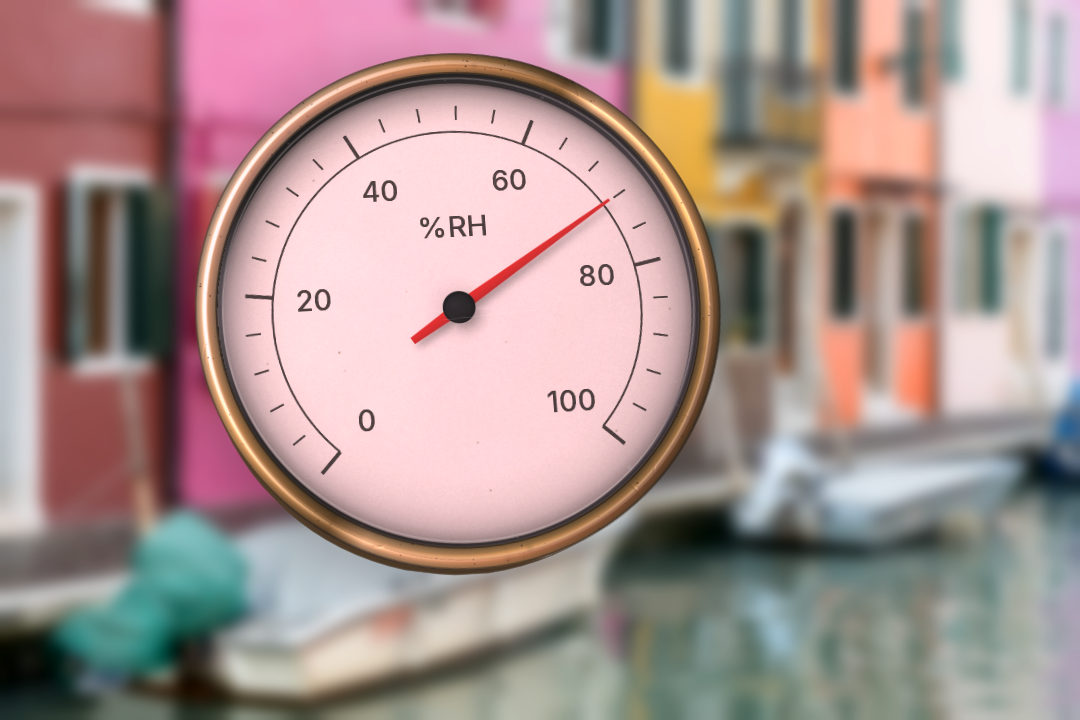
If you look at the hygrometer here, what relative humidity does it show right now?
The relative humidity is 72 %
